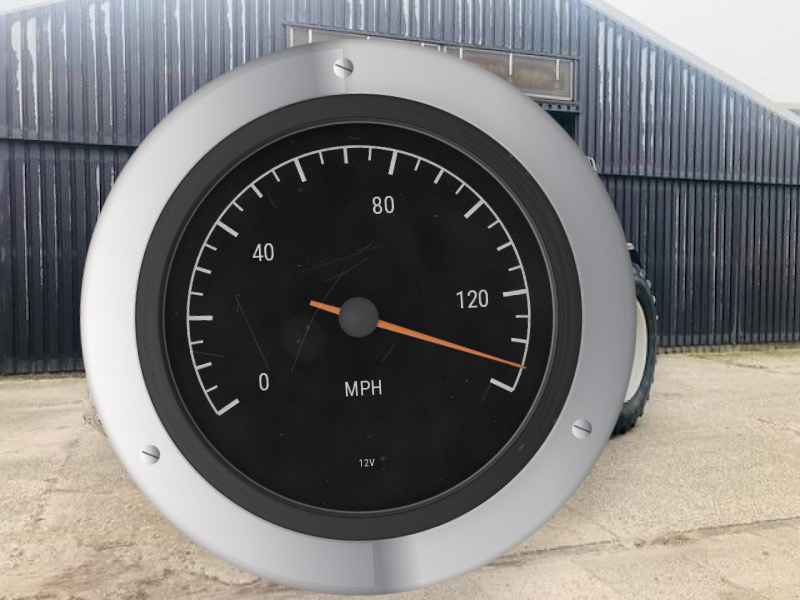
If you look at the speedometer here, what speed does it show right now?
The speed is 135 mph
